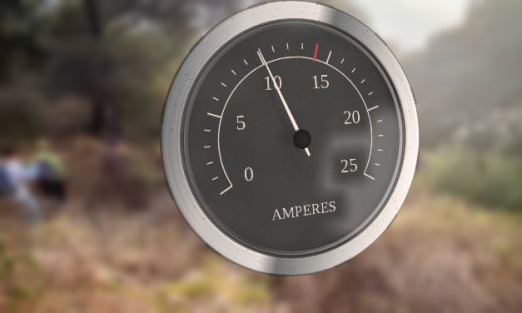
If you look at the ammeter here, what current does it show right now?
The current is 10 A
